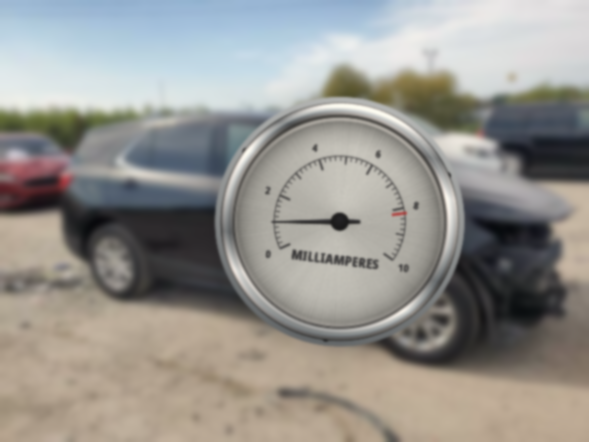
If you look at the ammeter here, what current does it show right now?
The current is 1 mA
